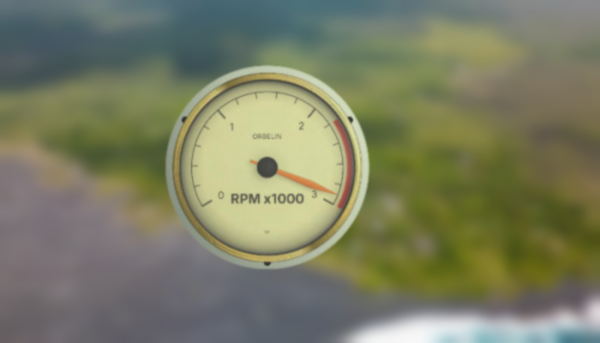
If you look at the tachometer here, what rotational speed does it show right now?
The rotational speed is 2900 rpm
